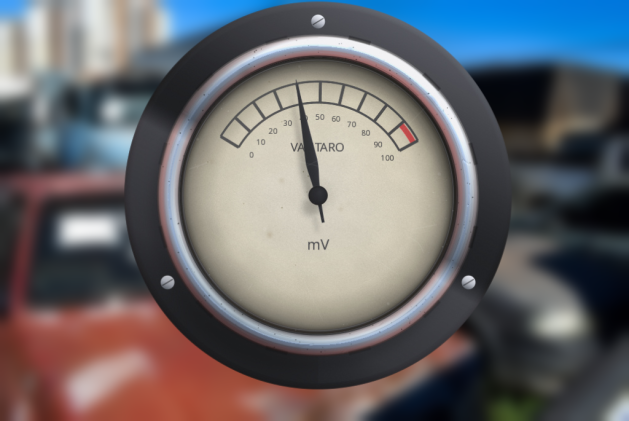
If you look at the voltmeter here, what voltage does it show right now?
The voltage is 40 mV
